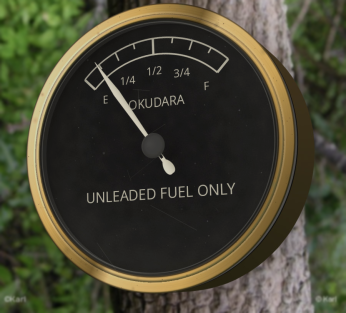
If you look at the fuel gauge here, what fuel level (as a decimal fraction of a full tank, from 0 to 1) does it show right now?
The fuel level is 0.125
